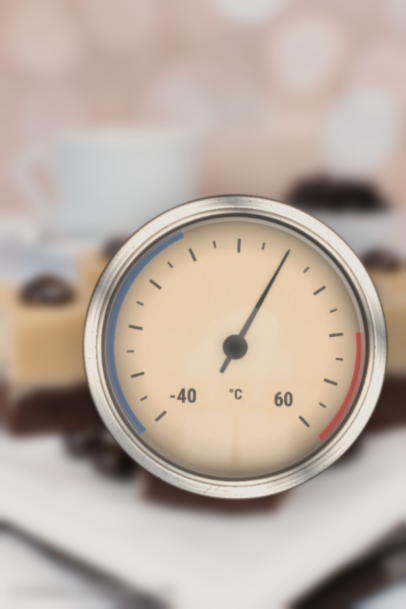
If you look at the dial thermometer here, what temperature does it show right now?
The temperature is 20 °C
